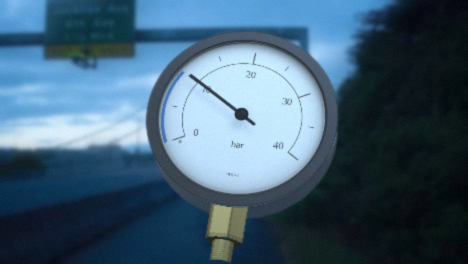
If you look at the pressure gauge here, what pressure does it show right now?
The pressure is 10 bar
